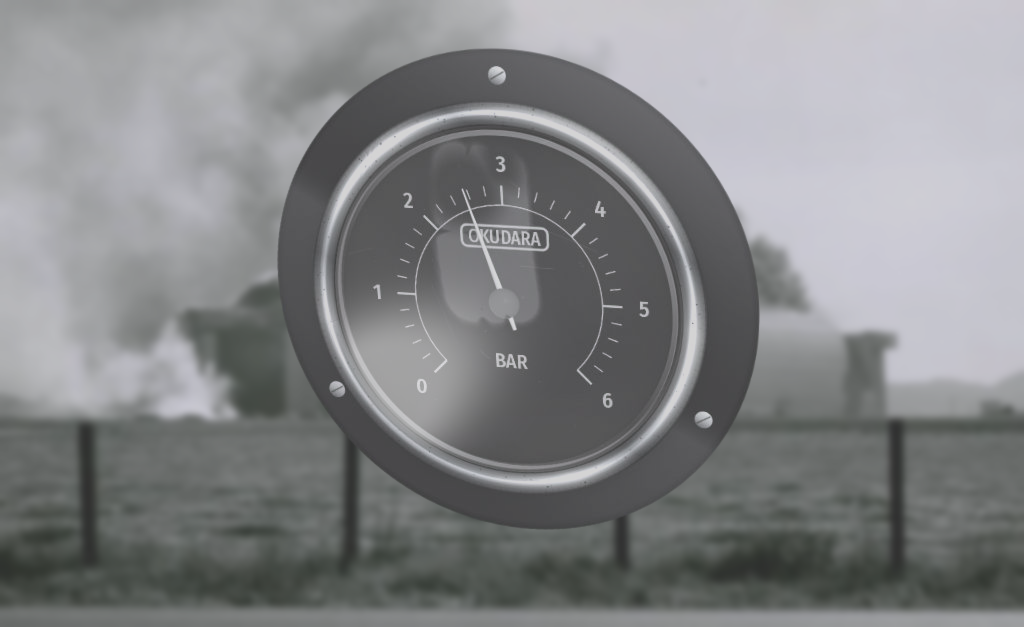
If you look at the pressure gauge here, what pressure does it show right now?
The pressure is 2.6 bar
